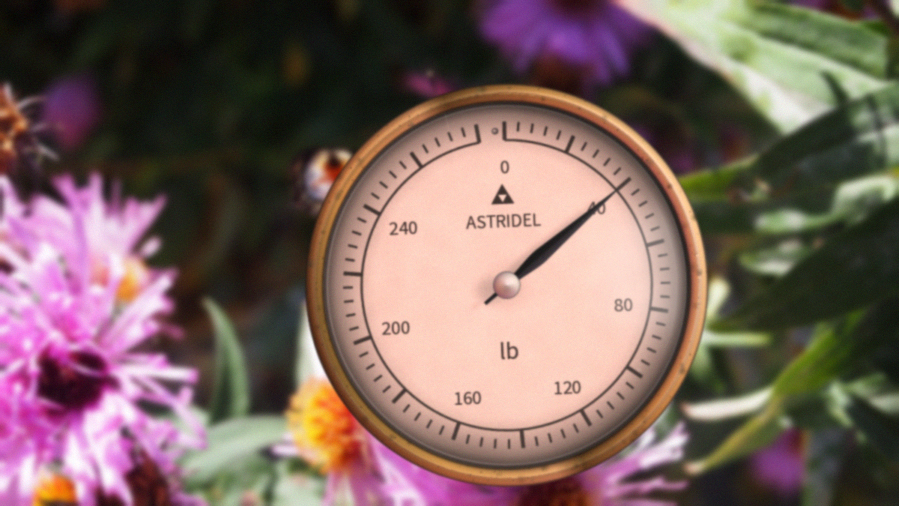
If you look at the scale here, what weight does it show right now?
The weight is 40 lb
